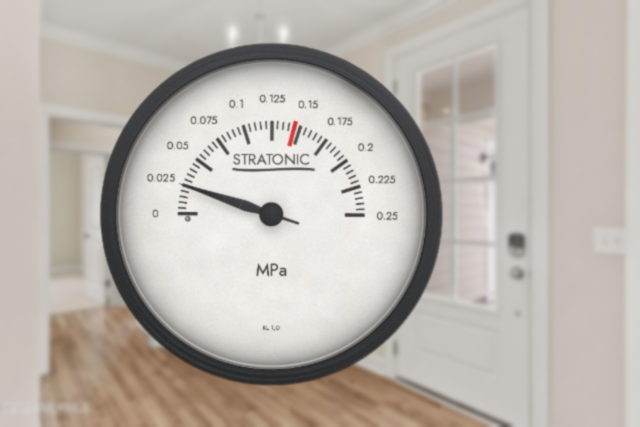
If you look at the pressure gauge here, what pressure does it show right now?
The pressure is 0.025 MPa
